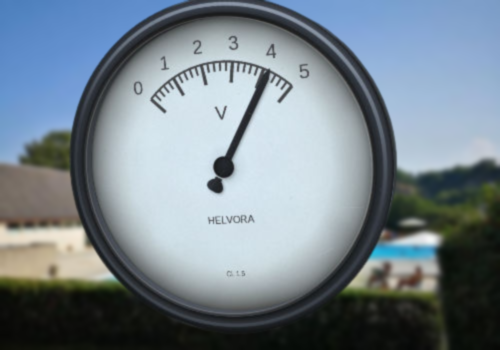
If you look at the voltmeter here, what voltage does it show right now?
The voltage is 4.2 V
